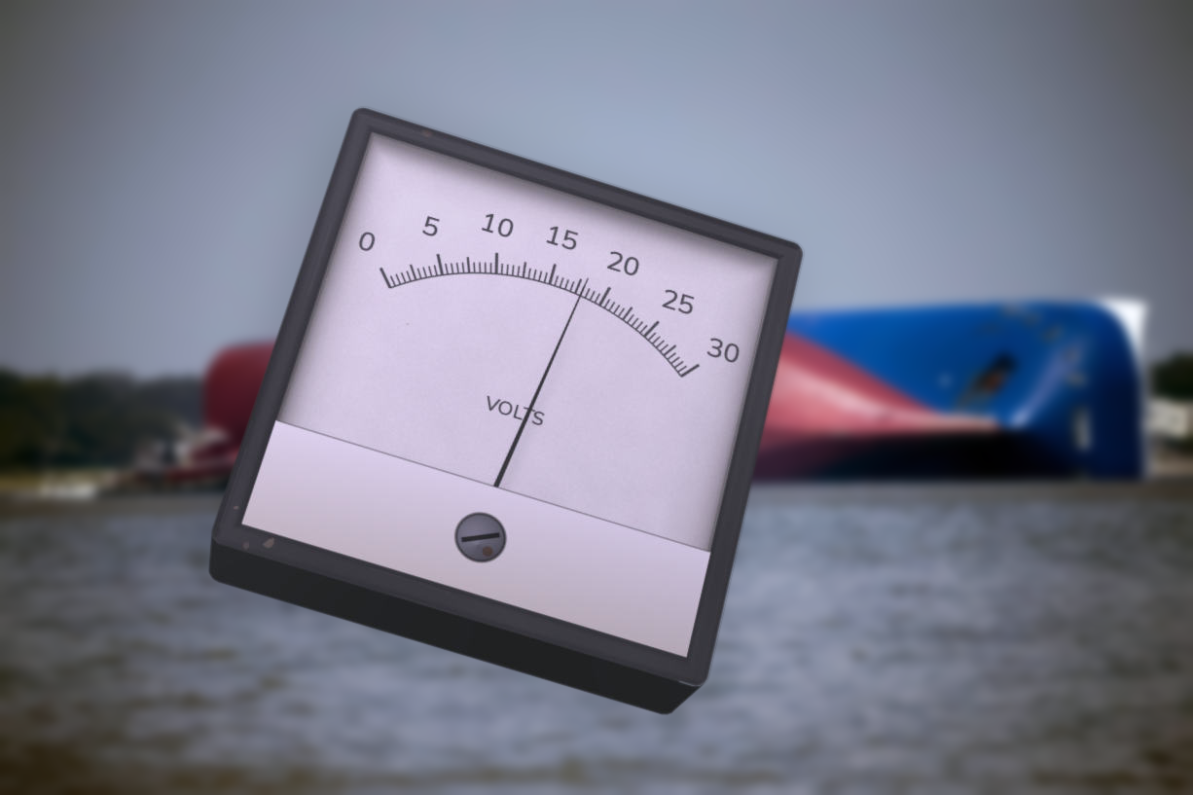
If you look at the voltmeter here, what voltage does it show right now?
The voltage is 18 V
